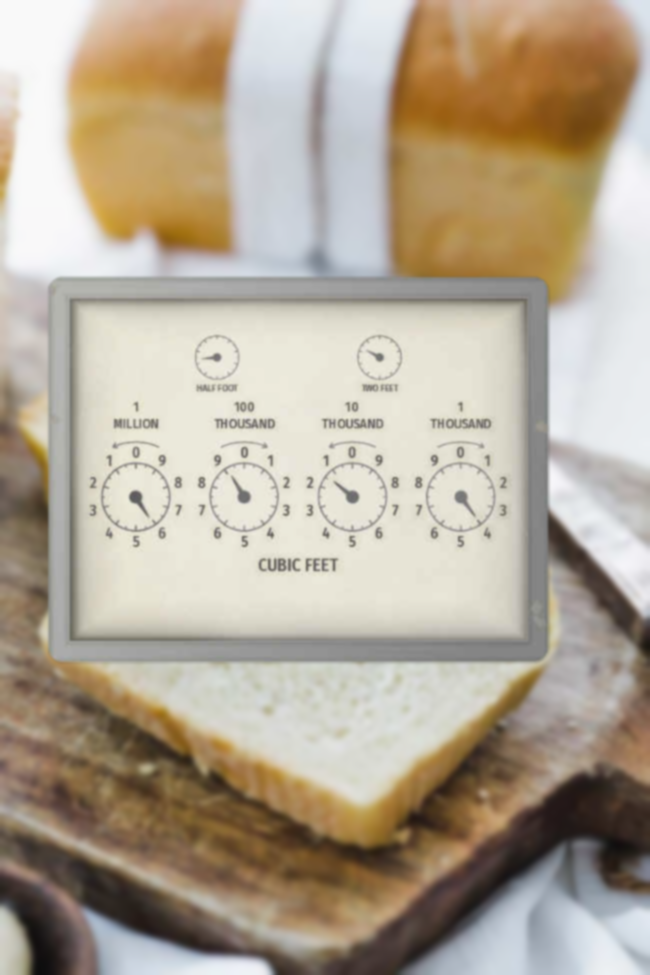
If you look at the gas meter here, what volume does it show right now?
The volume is 591400 ft³
